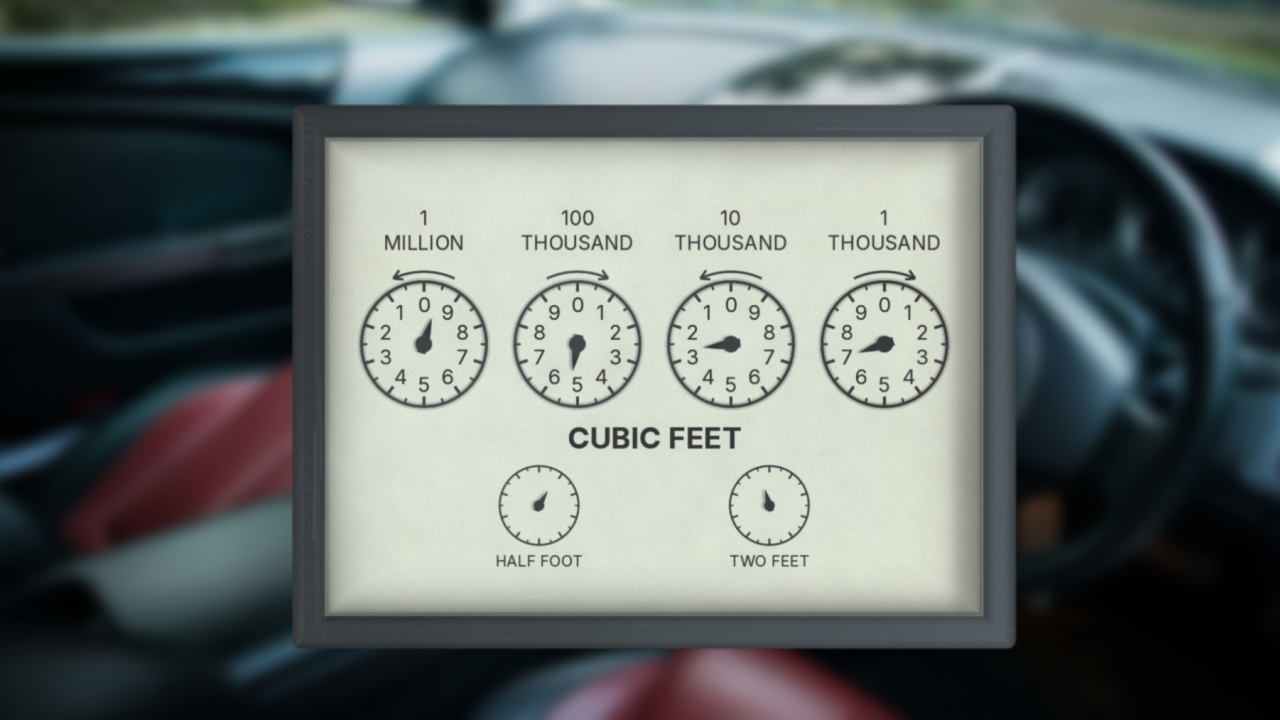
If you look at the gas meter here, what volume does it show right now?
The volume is 952700 ft³
